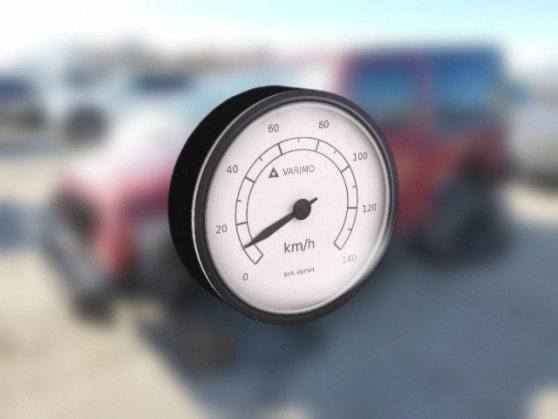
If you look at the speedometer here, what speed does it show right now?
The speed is 10 km/h
